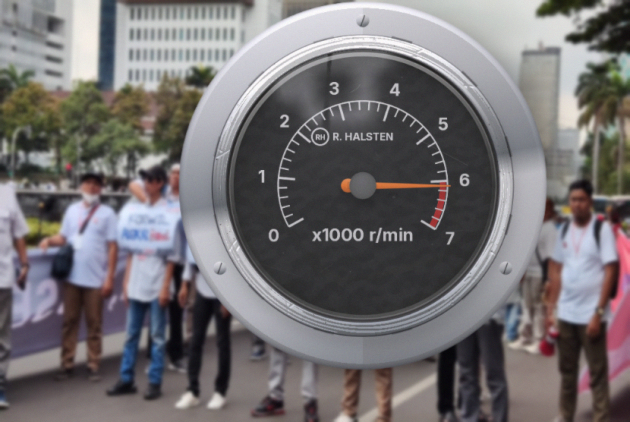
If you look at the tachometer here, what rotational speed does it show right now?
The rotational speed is 6100 rpm
